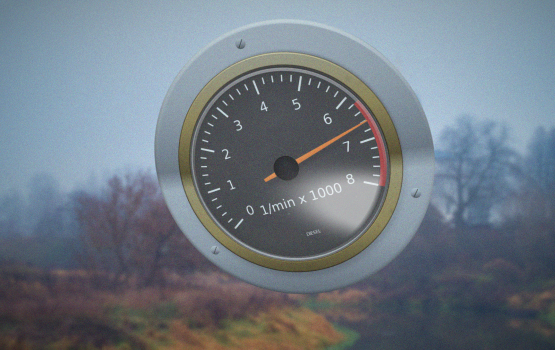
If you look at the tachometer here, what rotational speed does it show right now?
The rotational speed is 6600 rpm
